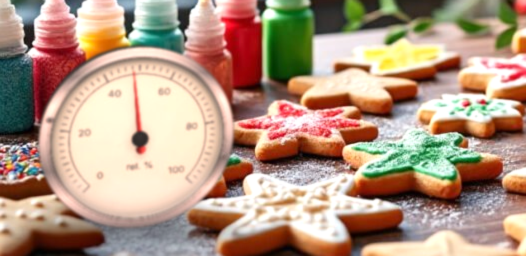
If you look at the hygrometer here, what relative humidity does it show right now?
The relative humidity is 48 %
